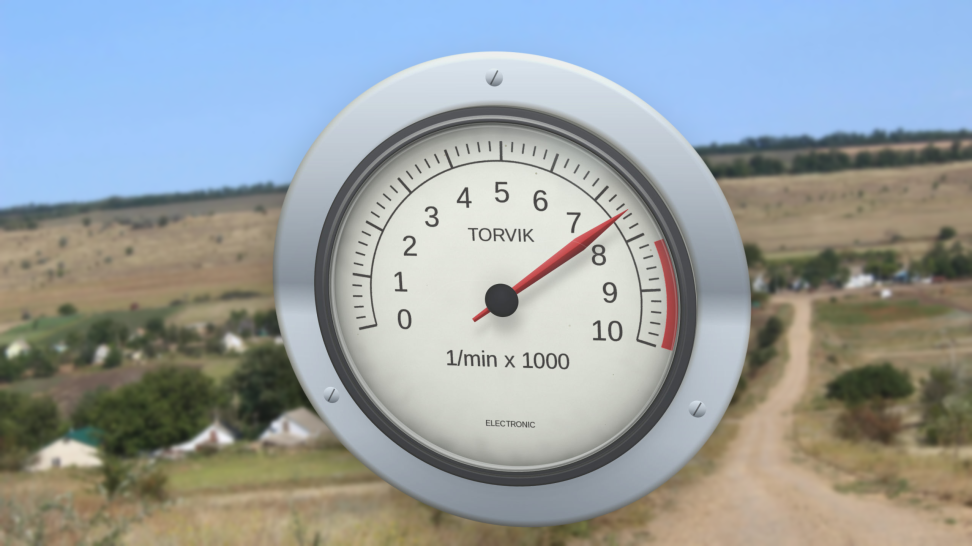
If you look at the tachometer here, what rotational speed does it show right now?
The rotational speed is 7500 rpm
